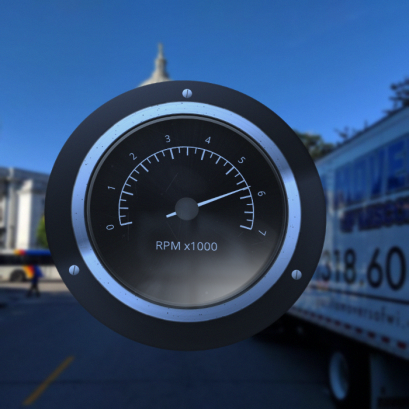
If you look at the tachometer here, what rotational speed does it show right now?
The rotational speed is 5750 rpm
